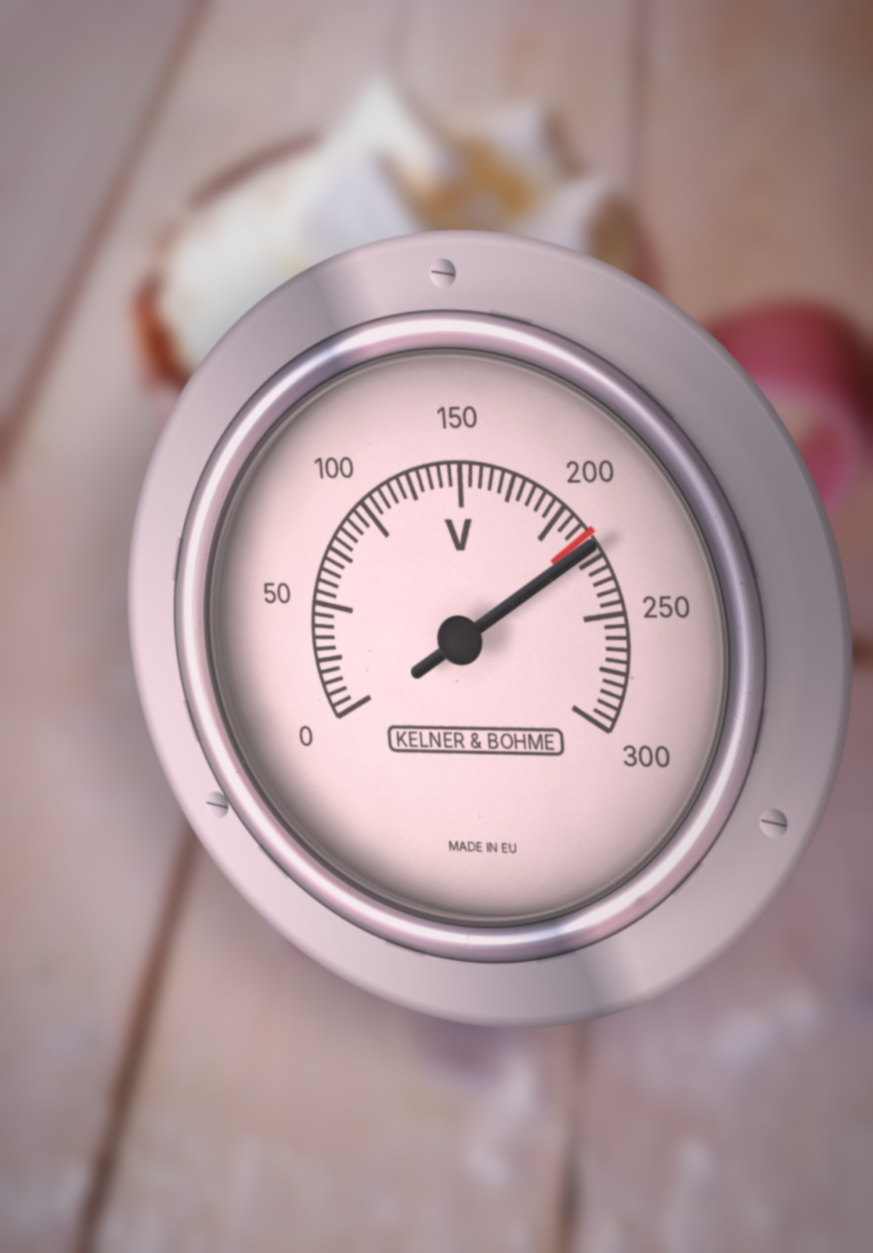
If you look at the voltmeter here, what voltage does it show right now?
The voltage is 220 V
